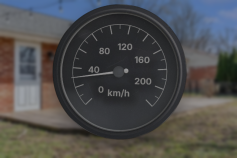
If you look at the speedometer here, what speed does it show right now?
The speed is 30 km/h
